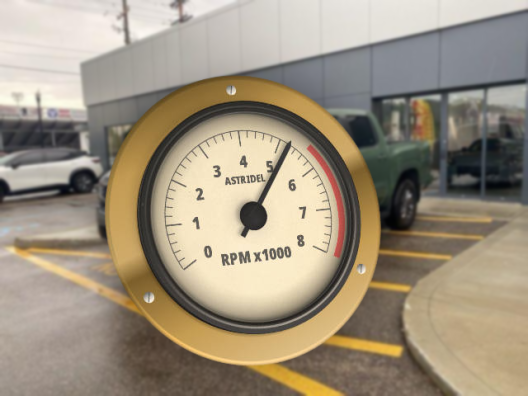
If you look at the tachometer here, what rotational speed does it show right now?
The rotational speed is 5200 rpm
